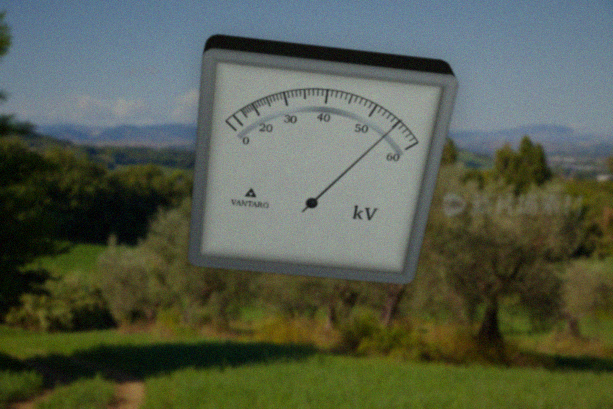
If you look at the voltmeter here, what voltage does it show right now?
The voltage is 55 kV
